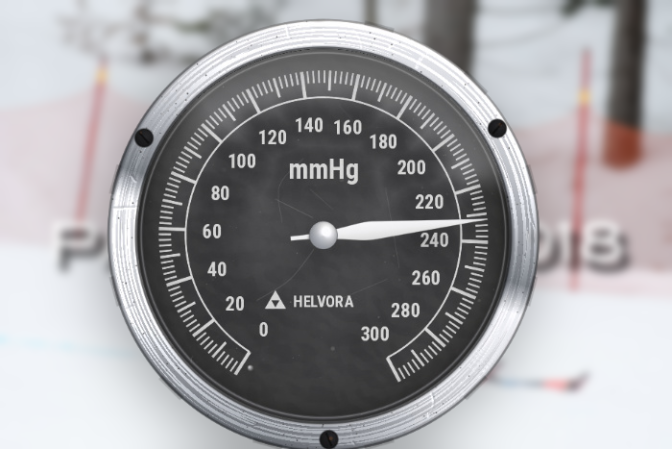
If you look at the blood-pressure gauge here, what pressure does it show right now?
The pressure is 232 mmHg
